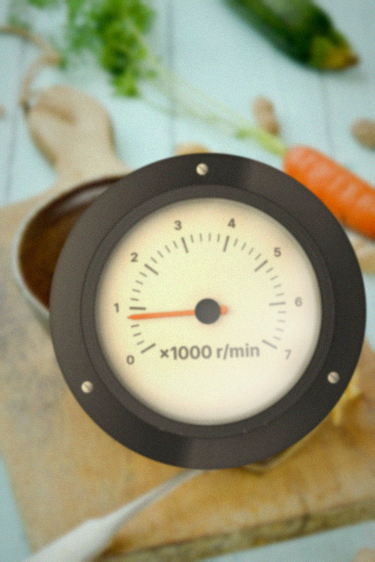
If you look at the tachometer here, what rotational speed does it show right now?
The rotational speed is 800 rpm
